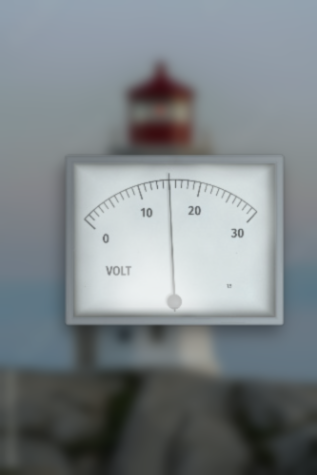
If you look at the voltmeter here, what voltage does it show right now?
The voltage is 15 V
